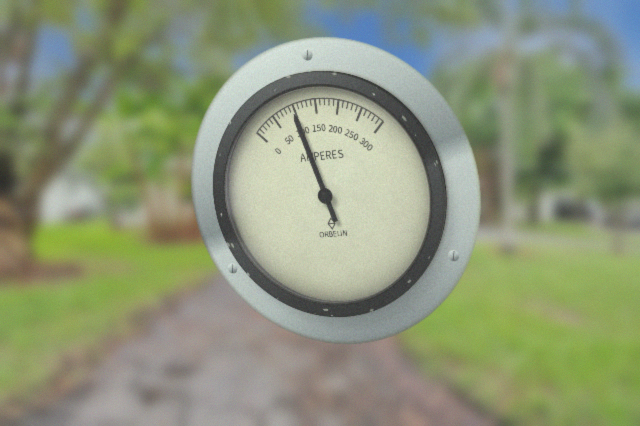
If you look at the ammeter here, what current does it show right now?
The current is 100 A
